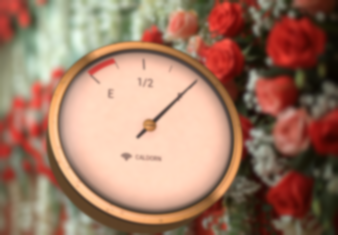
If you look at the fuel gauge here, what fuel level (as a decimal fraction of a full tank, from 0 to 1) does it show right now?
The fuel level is 1
